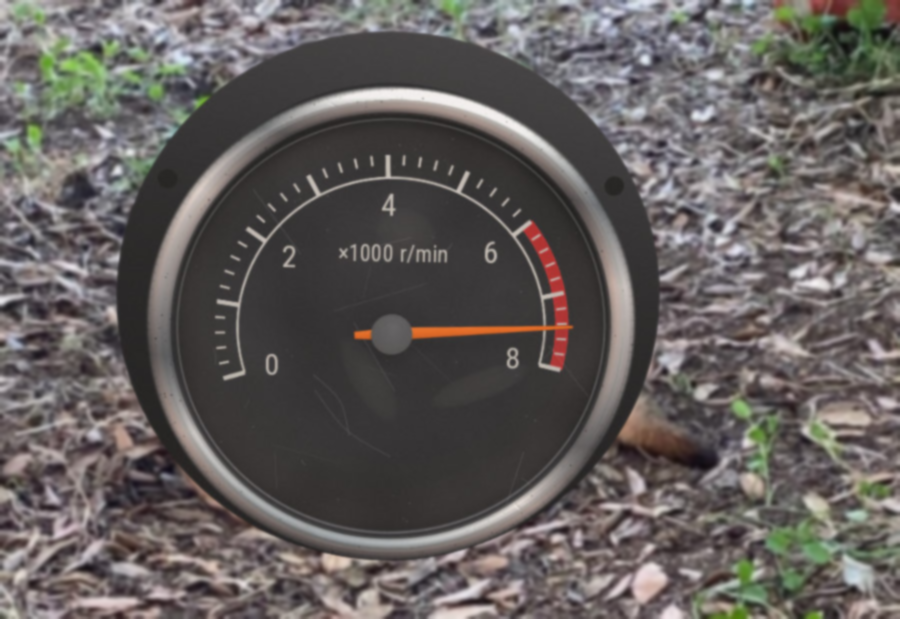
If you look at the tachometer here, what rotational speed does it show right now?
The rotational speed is 7400 rpm
